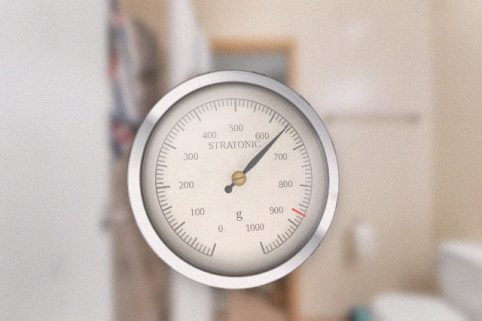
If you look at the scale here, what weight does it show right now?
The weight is 640 g
